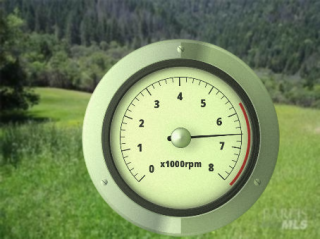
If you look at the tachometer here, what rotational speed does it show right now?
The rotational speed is 6600 rpm
